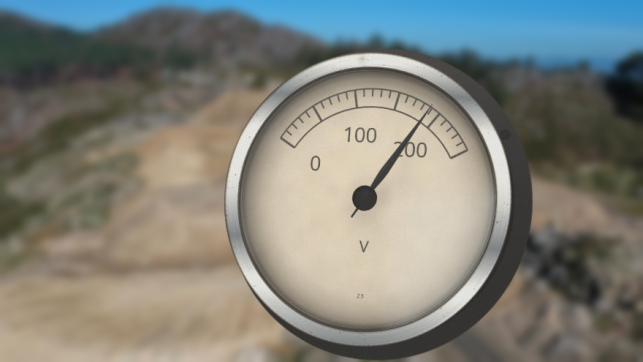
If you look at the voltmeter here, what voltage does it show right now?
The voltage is 190 V
